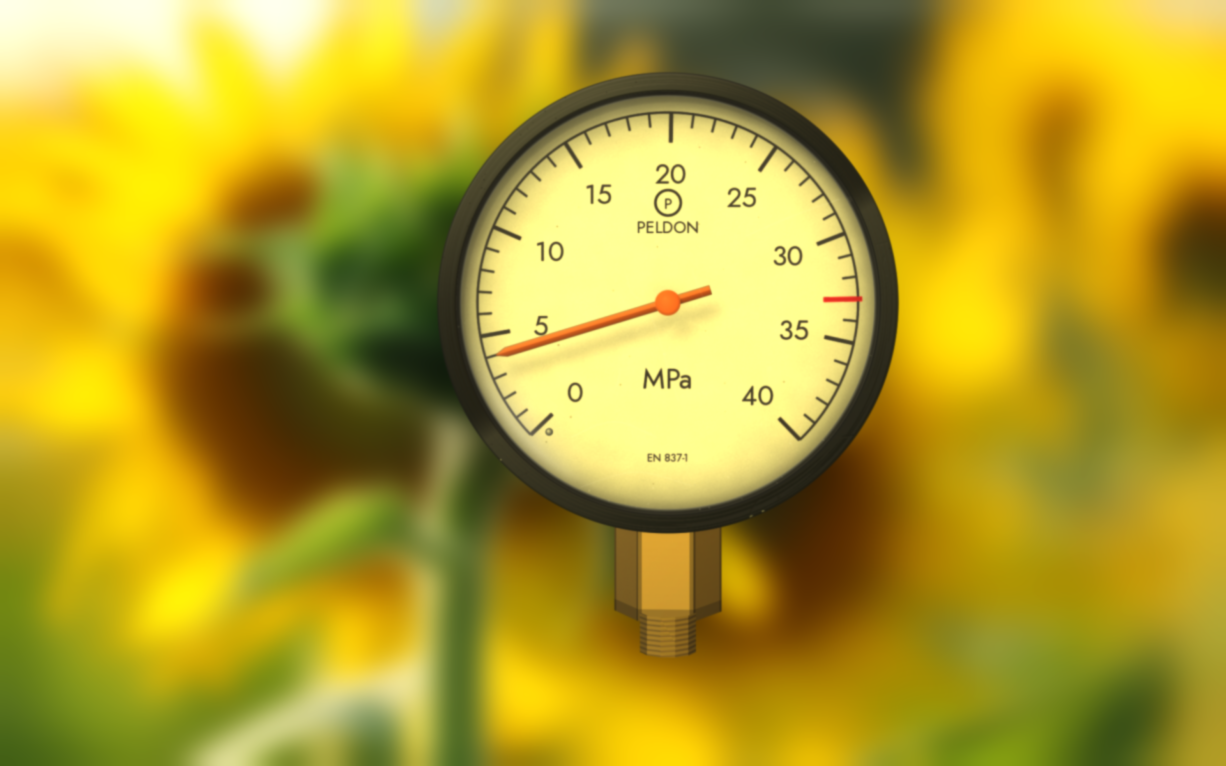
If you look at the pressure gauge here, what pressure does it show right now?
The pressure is 4 MPa
